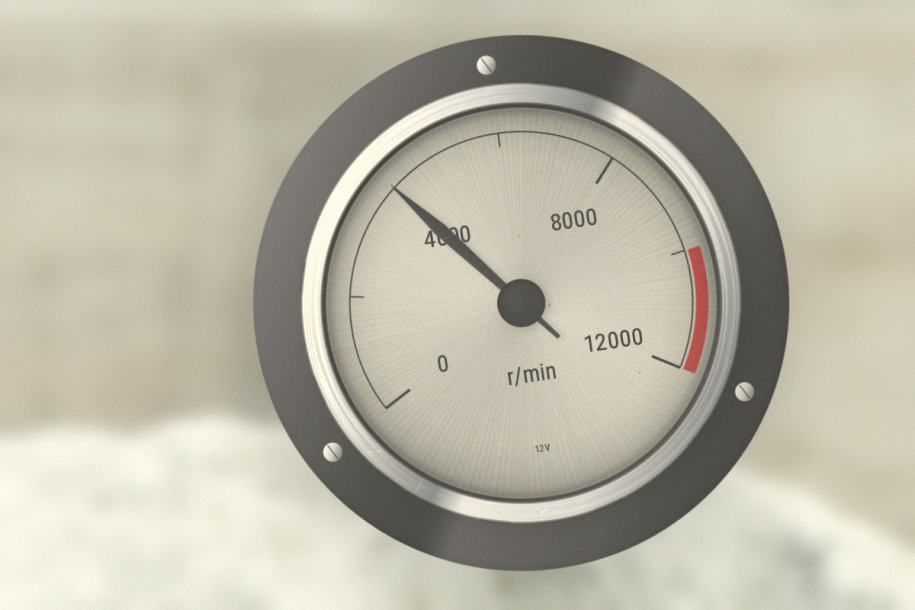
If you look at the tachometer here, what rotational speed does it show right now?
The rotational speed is 4000 rpm
